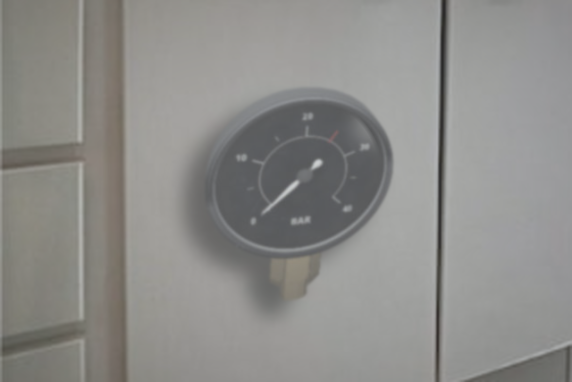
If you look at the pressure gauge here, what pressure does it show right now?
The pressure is 0 bar
